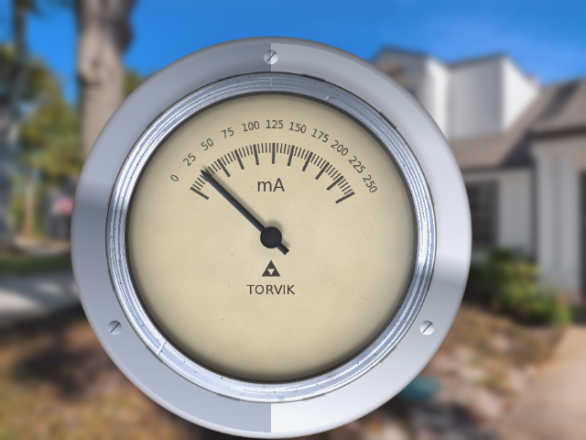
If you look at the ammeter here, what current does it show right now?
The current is 25 mA
